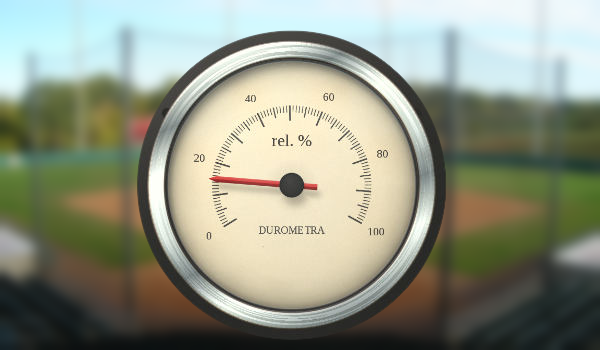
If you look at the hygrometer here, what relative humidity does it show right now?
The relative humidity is 15 %
